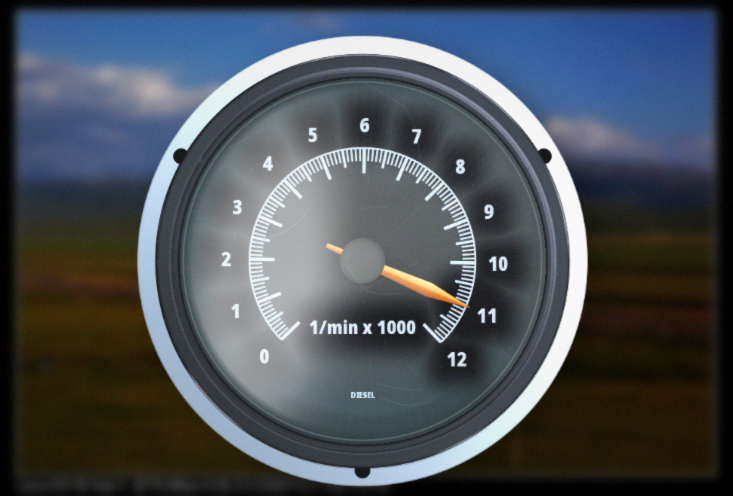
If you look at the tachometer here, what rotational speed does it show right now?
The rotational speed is 11000 rpm
